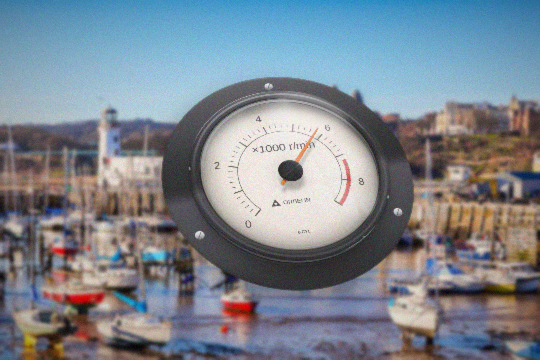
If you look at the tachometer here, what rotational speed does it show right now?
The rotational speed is 5800 rpm
